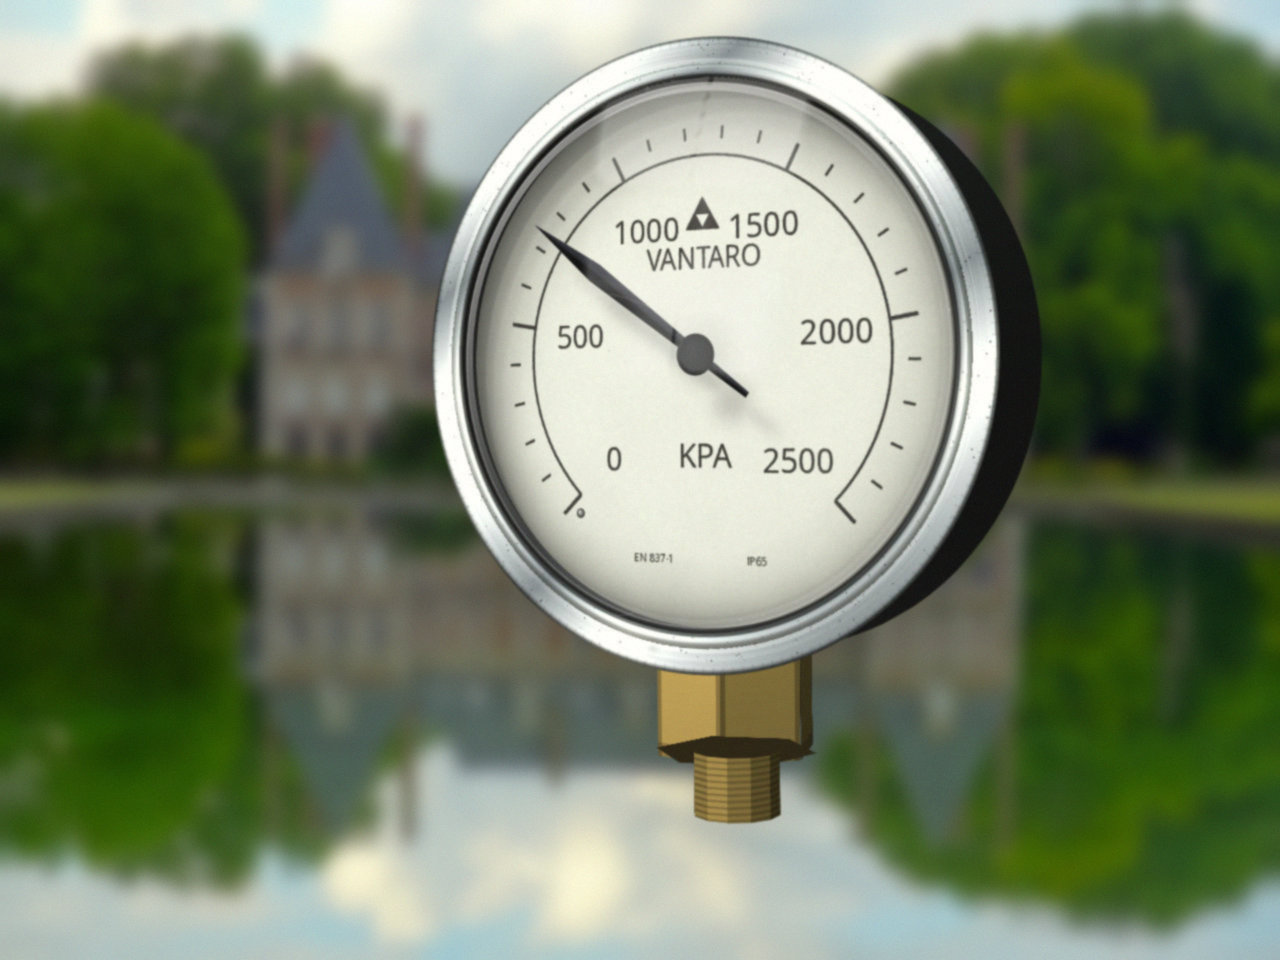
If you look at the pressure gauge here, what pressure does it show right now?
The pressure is 750 kPa
